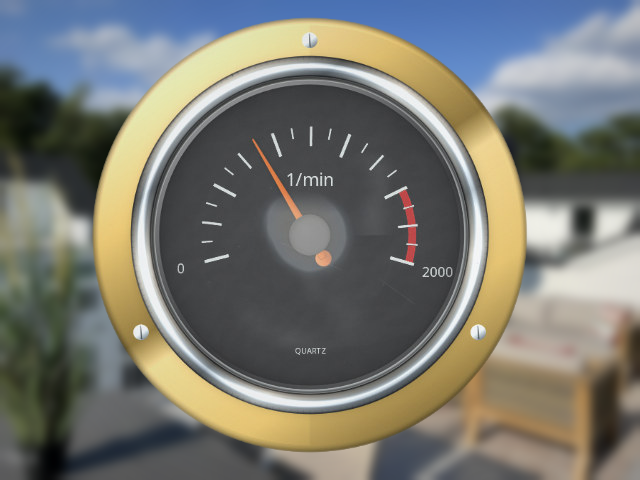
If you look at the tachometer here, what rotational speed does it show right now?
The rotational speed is 700 rpm
